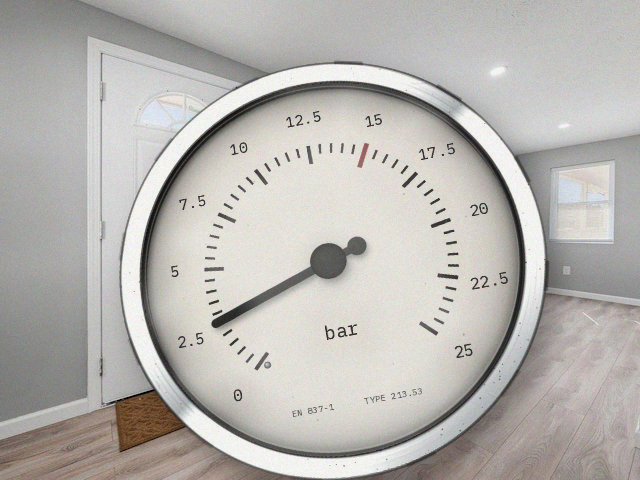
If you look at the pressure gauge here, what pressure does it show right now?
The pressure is 2.5 bar
